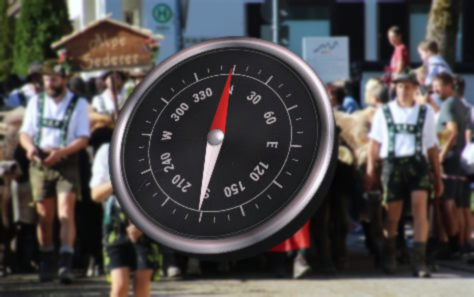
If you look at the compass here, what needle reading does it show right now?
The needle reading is 0 °
